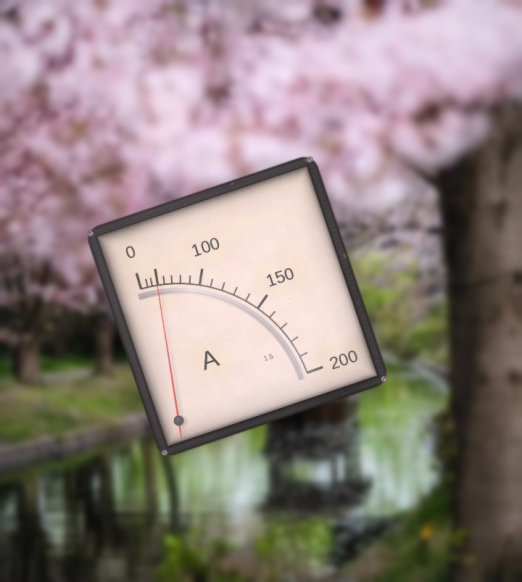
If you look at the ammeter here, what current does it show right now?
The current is 50 A
